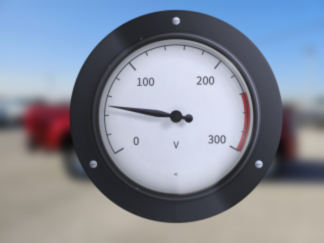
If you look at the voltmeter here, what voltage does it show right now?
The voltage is 50 V
